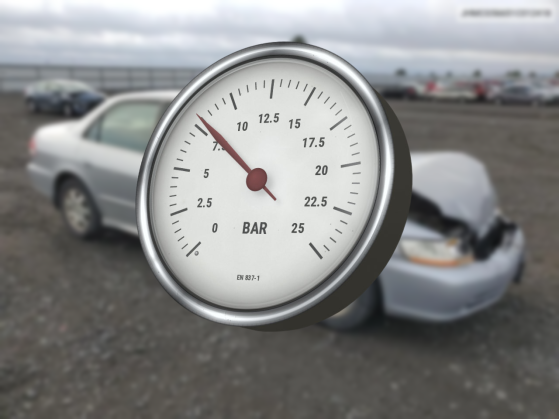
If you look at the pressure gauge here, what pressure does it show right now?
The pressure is 8 bar
